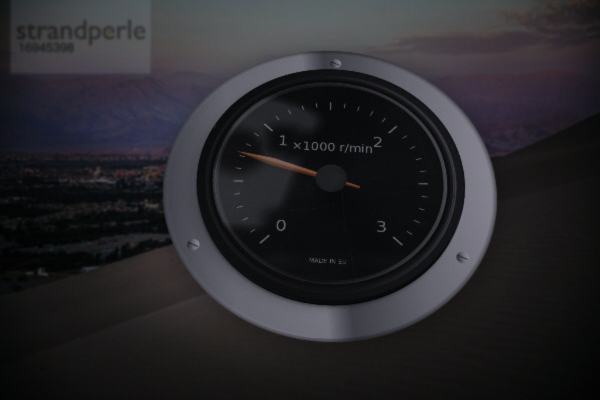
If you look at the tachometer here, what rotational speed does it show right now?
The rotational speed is 700 rpm
